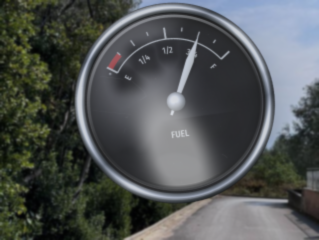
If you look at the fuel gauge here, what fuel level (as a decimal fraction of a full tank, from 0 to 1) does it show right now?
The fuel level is 0.75
